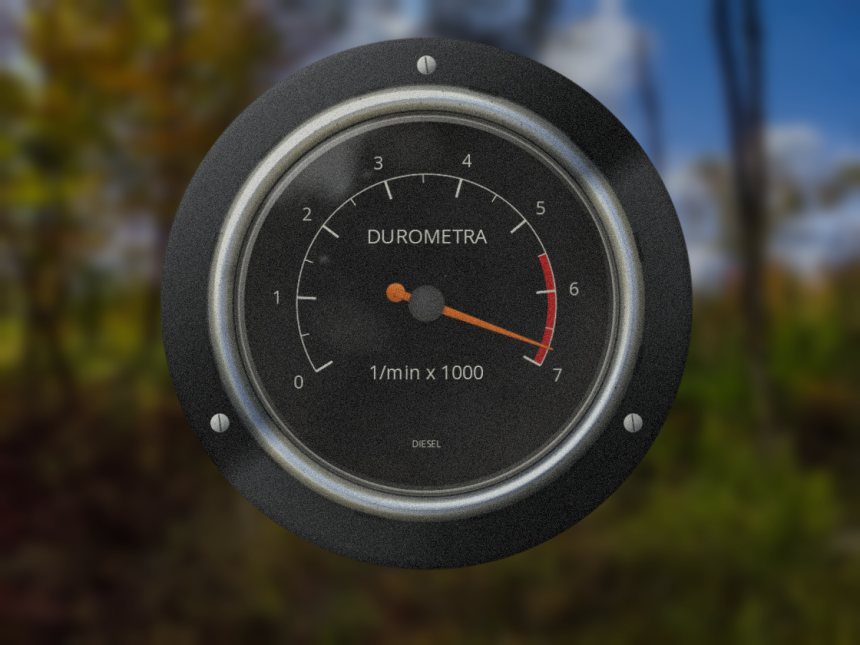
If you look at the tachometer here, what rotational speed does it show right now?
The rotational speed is 6750 rpm
